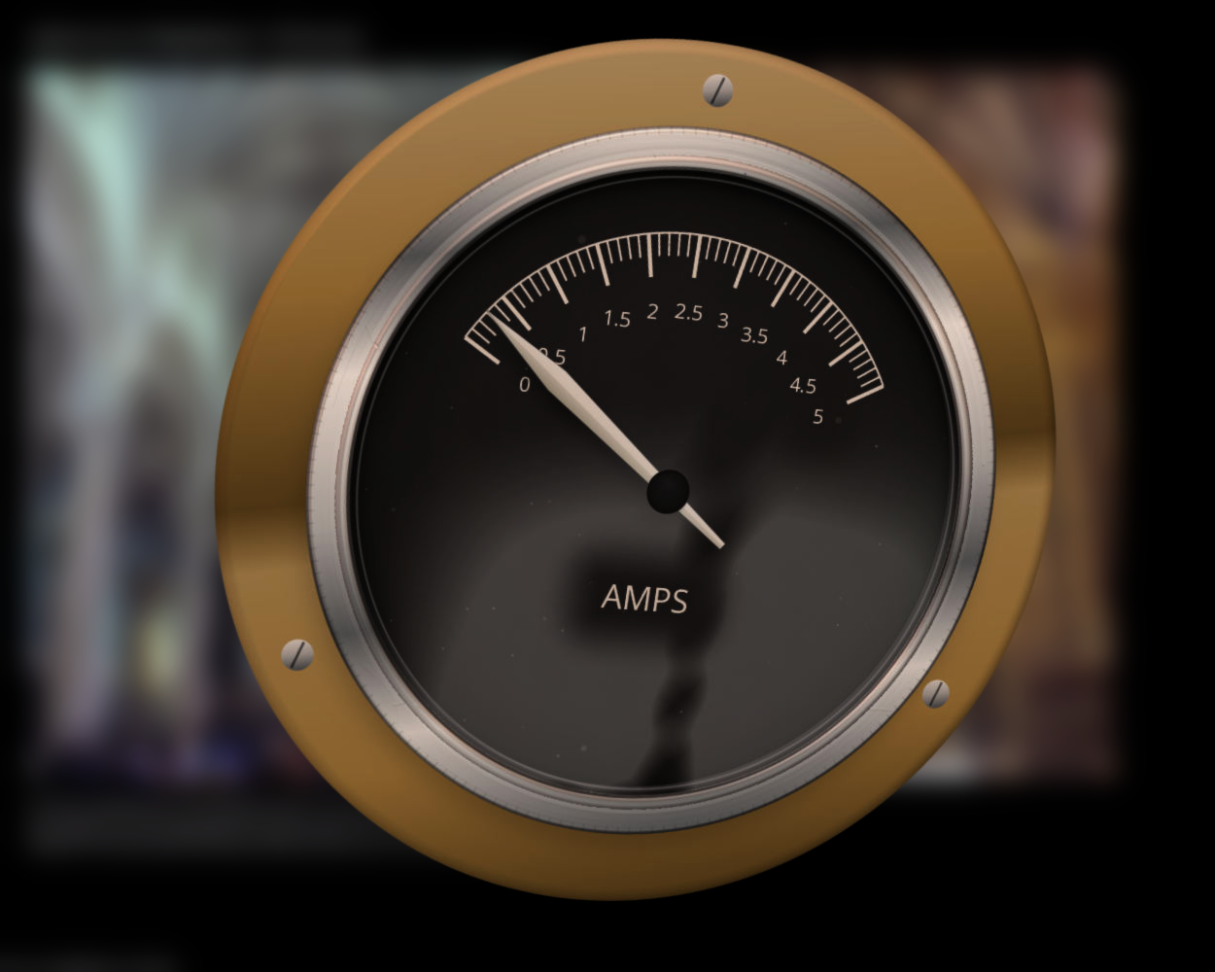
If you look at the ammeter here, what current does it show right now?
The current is 0.3 A
